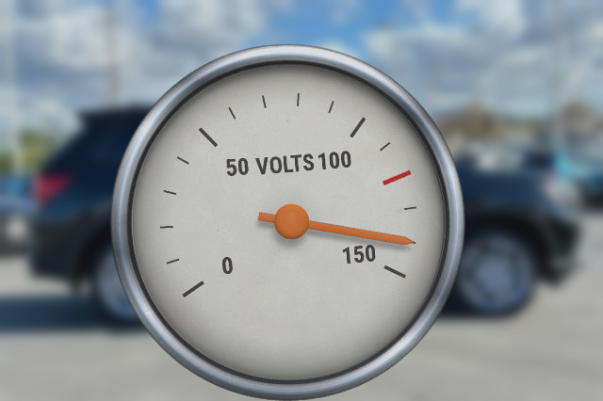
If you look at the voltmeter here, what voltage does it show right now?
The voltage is 140 V
